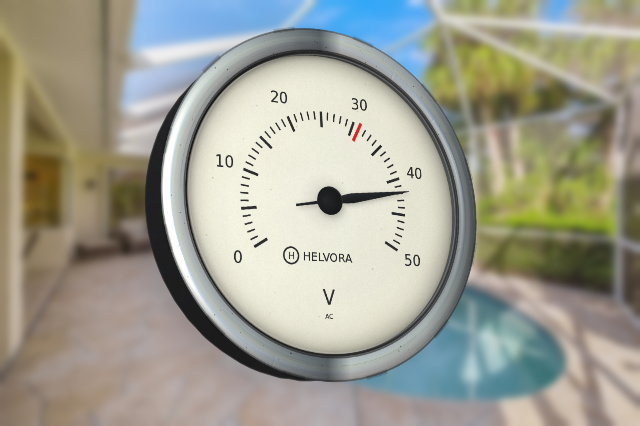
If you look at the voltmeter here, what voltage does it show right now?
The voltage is 42 V
